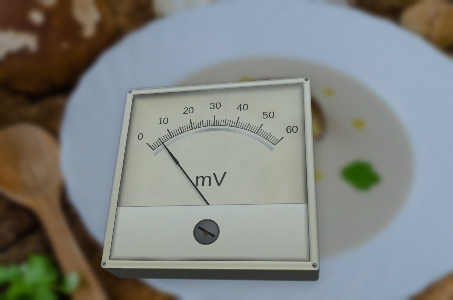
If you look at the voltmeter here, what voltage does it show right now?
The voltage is 5 mV
